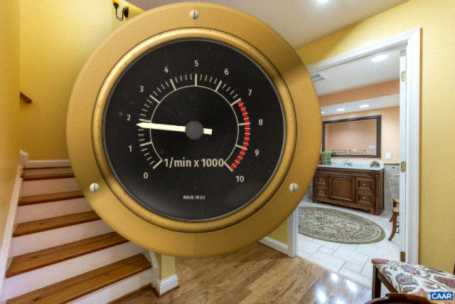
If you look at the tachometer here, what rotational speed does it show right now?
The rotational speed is 1800 rpm
